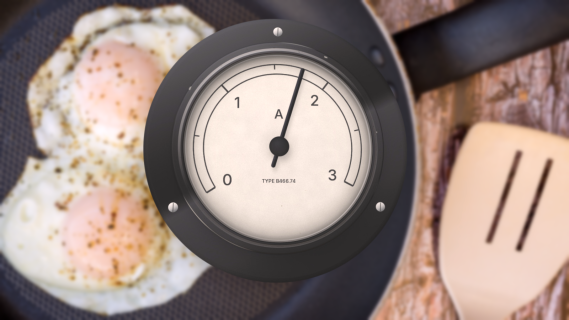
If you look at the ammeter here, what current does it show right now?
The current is 1.75 A
